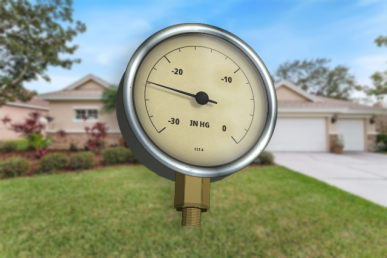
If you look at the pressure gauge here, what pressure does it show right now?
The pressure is -24 inHg
